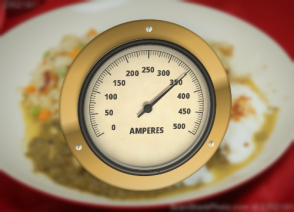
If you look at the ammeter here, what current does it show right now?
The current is 350 A
